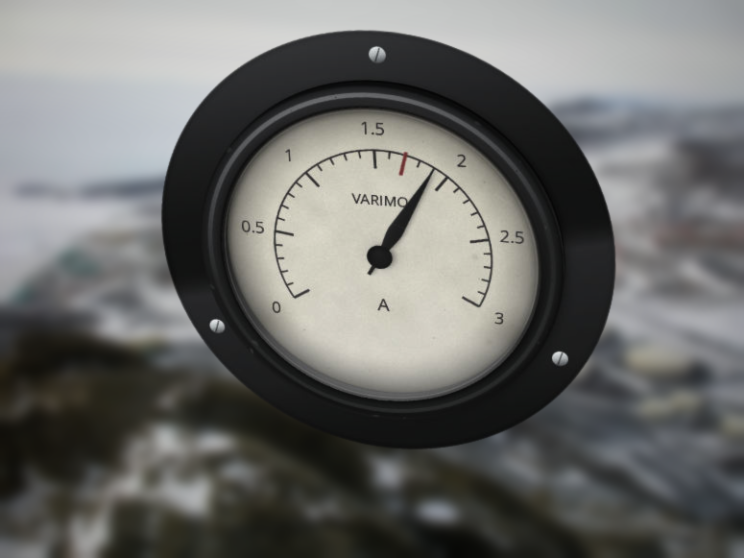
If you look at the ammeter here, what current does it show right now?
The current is 1.9 A
